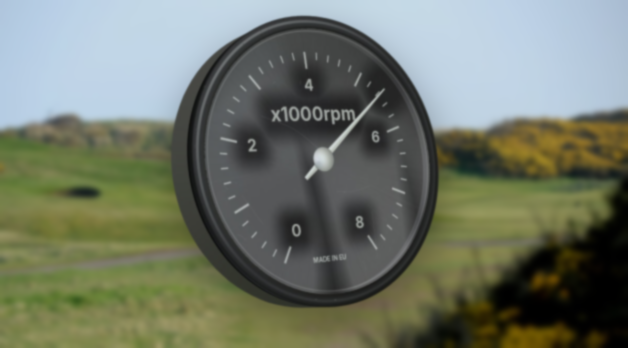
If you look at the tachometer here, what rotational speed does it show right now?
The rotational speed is 5400 rpm
